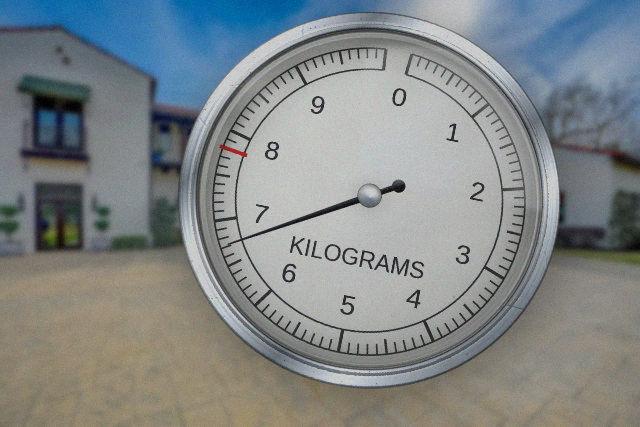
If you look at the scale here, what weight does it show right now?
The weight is 6.7 kg
